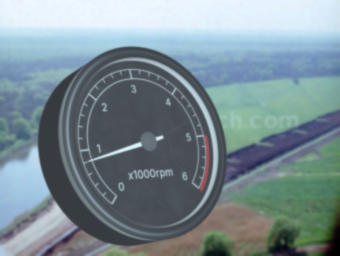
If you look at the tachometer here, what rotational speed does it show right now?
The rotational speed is 800 rpm
